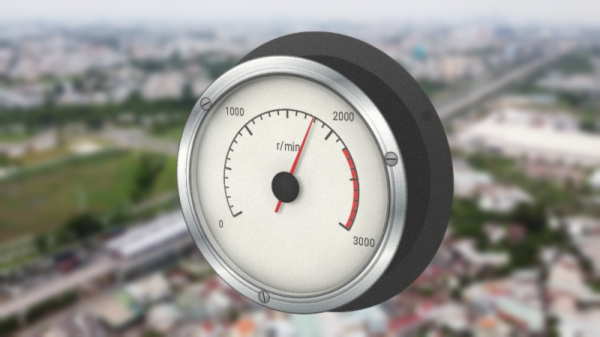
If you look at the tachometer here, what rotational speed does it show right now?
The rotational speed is 1800 rpm
